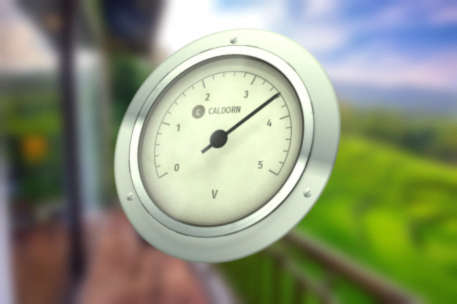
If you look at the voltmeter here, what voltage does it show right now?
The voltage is 3.6 V
